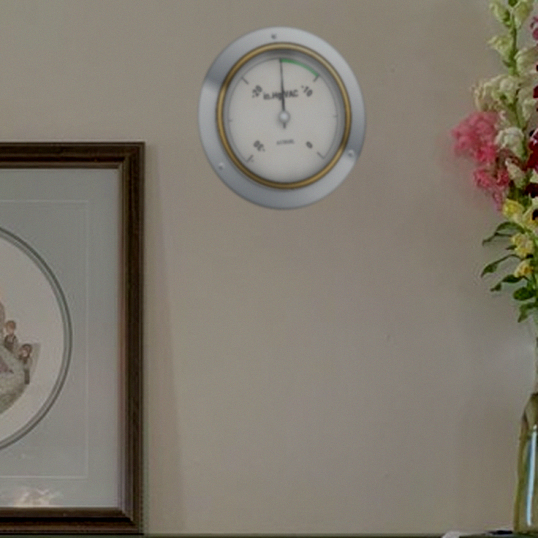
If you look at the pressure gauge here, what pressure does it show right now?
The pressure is -15 inHg
